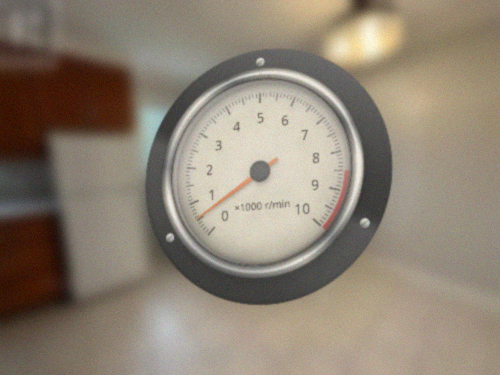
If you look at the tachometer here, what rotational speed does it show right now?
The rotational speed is 500 rpm
